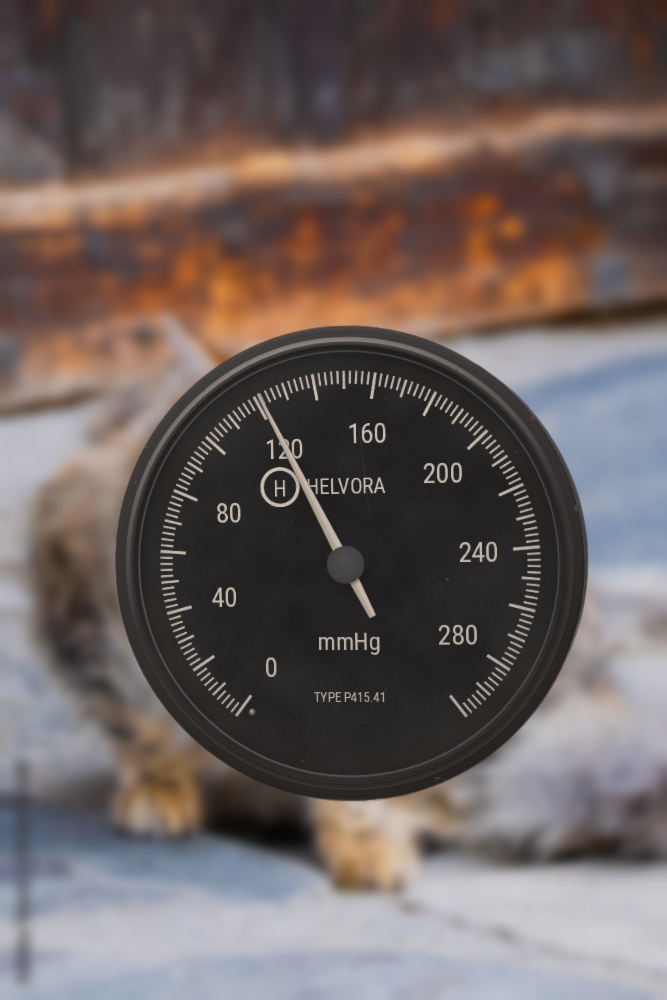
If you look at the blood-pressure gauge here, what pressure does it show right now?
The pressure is 122 mmHg
